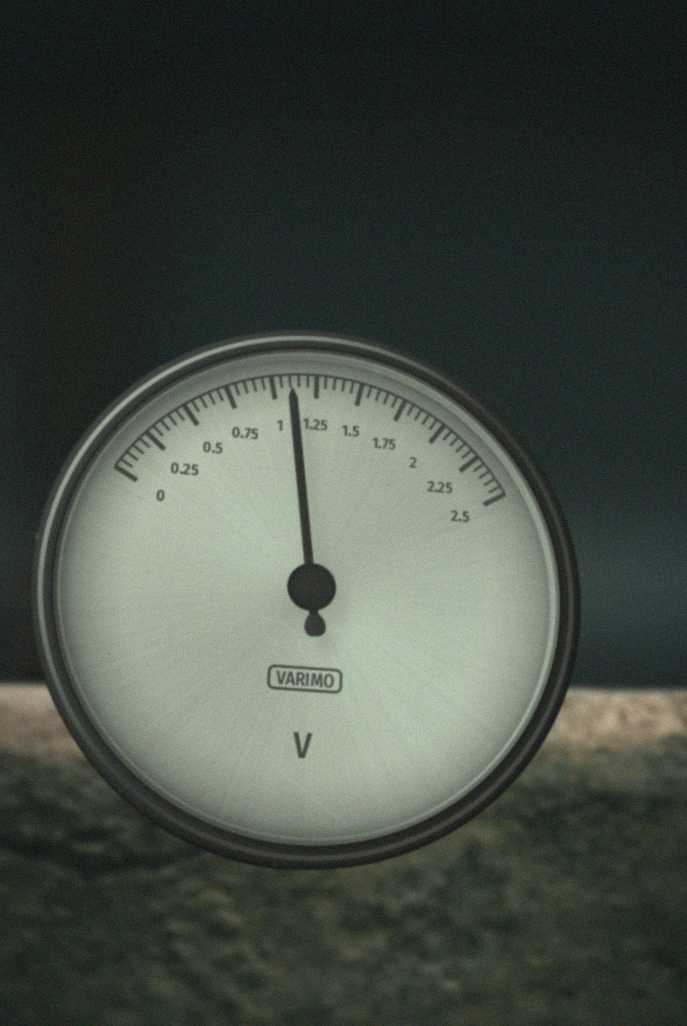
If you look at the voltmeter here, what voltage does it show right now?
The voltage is 1.1 V
